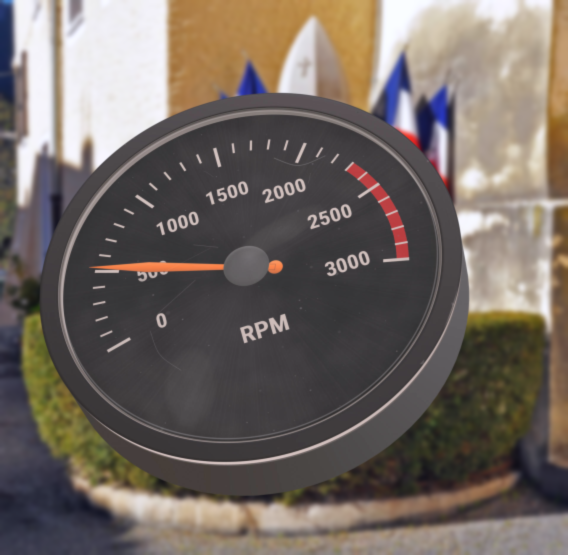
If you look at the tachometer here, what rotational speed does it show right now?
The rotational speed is 500 rpm
